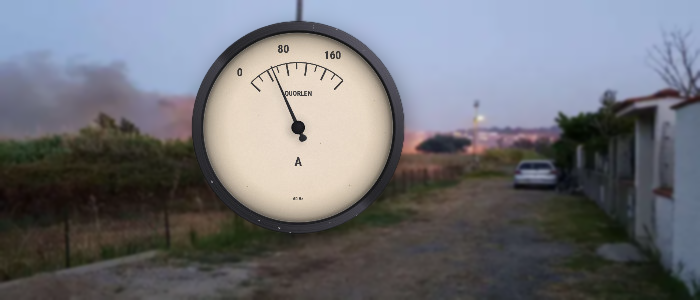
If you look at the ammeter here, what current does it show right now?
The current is 50 A
